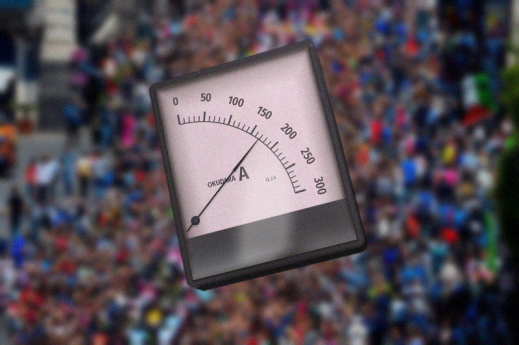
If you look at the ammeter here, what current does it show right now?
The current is 170 A
